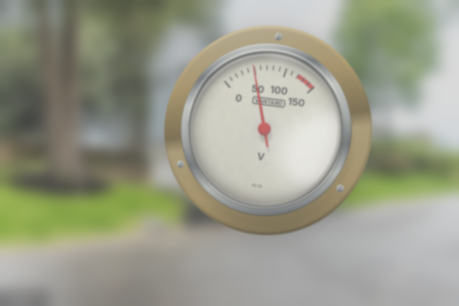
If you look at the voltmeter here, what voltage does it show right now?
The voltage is 50 V
